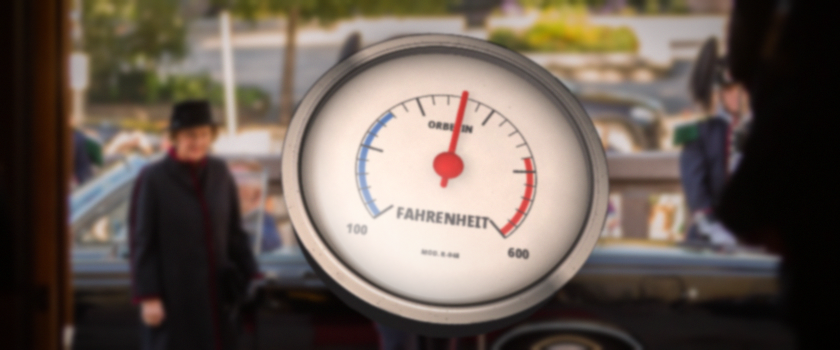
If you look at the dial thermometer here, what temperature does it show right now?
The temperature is 360 °F
